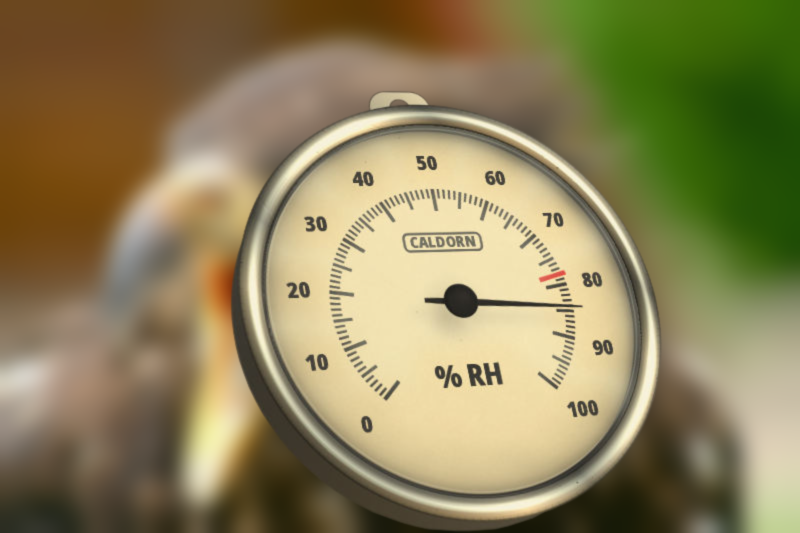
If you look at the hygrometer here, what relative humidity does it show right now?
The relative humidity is 85 %
